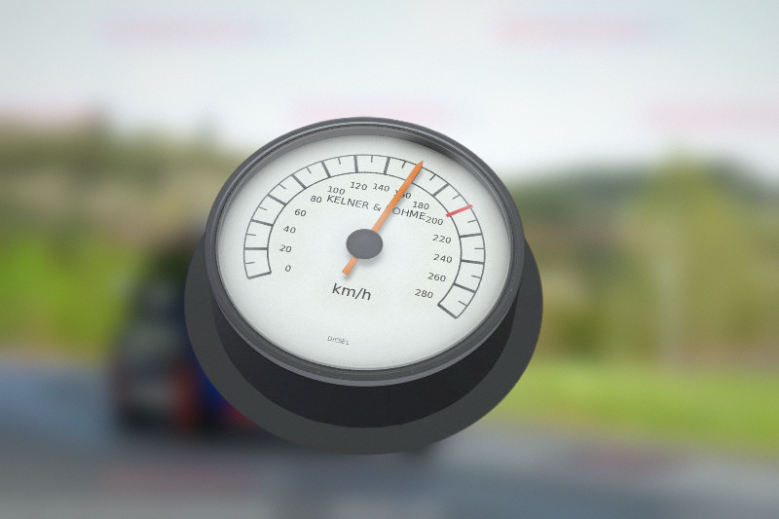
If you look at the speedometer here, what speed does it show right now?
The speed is 160 km/h
